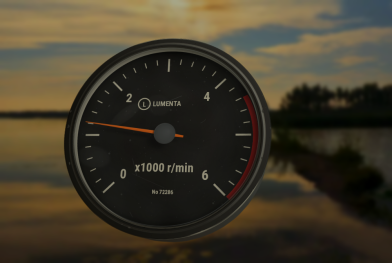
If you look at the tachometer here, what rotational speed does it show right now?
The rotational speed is 1200 rpm
